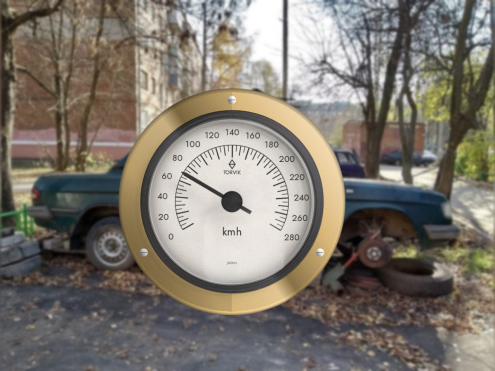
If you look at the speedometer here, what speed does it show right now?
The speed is 70 km/h
